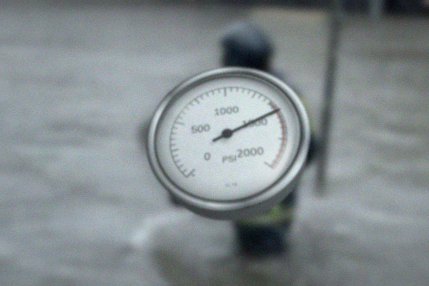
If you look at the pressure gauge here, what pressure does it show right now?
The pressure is 1500 psi
